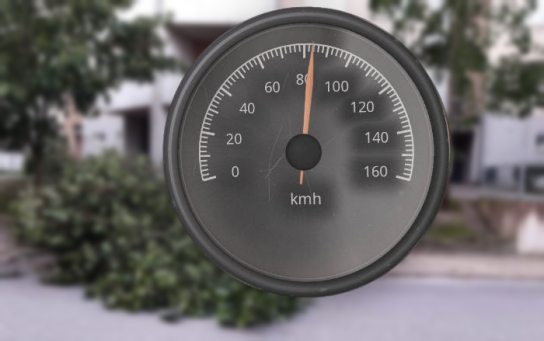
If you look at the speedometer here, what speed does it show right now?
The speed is 84 km/h
